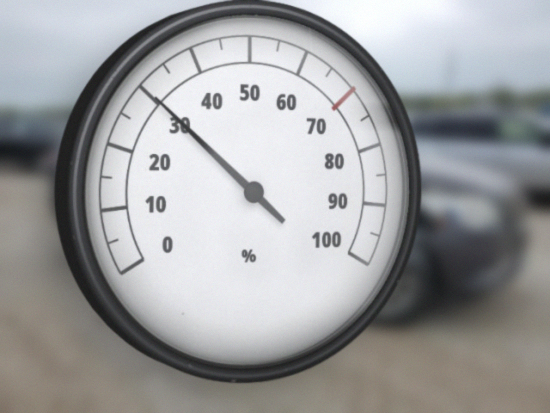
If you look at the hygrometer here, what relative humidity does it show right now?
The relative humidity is 30 %
